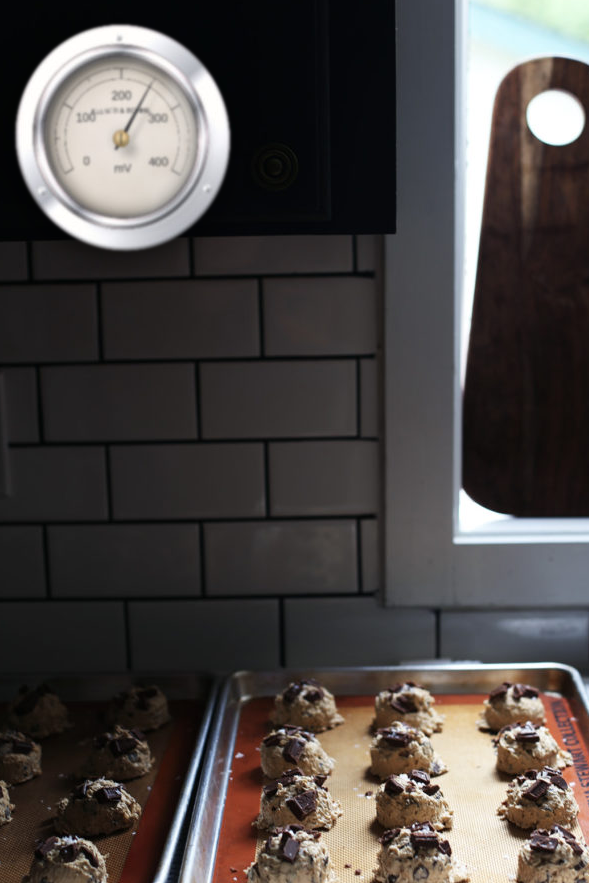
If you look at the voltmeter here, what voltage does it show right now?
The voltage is 250 mV
